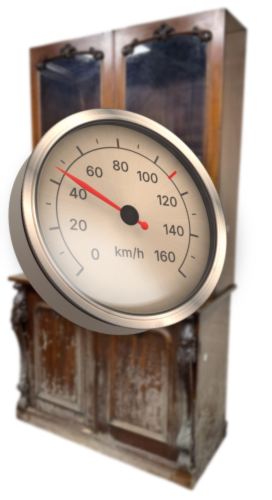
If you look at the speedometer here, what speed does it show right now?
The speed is 45 km/h
